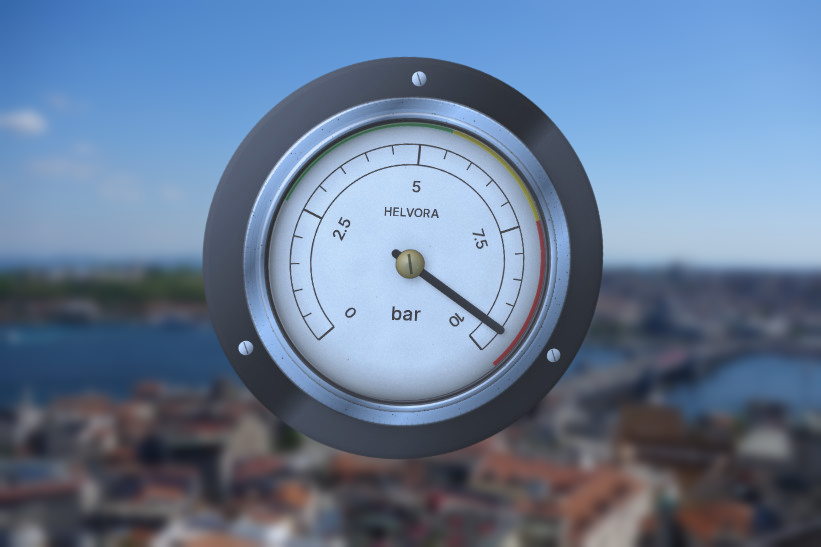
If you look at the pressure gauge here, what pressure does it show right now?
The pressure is 9.5 bar
